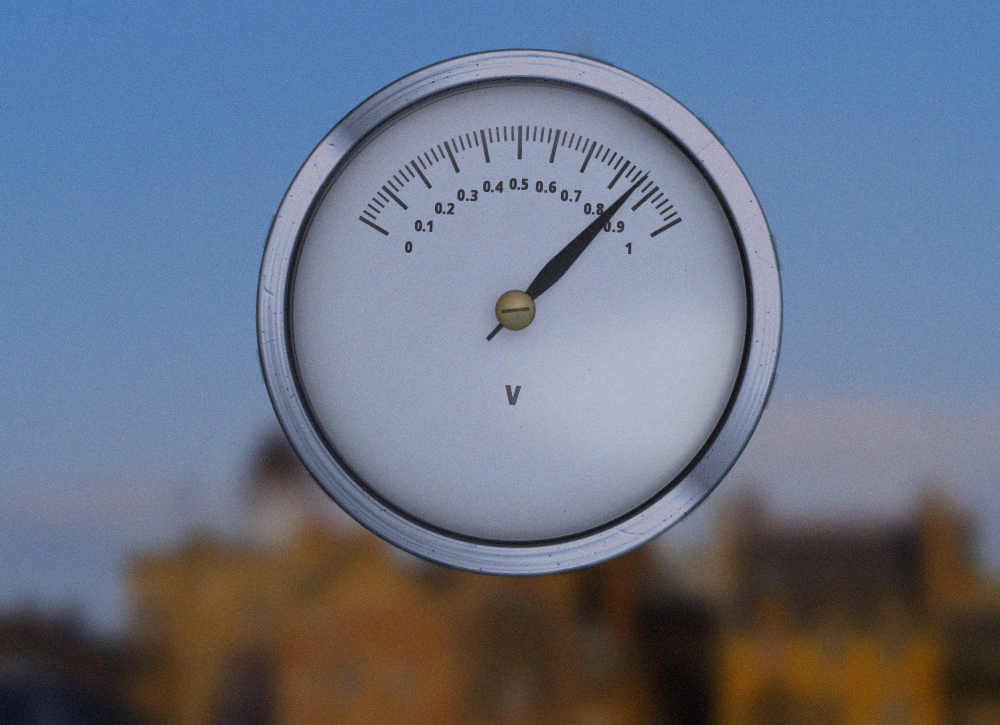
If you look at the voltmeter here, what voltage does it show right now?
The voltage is 0.86 V
